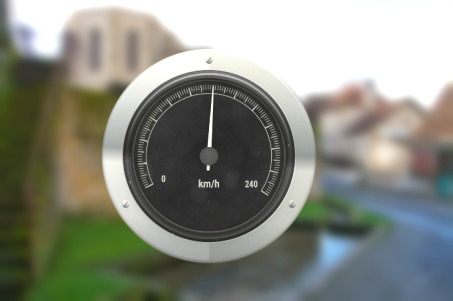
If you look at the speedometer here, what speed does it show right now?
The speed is 120 km/h
